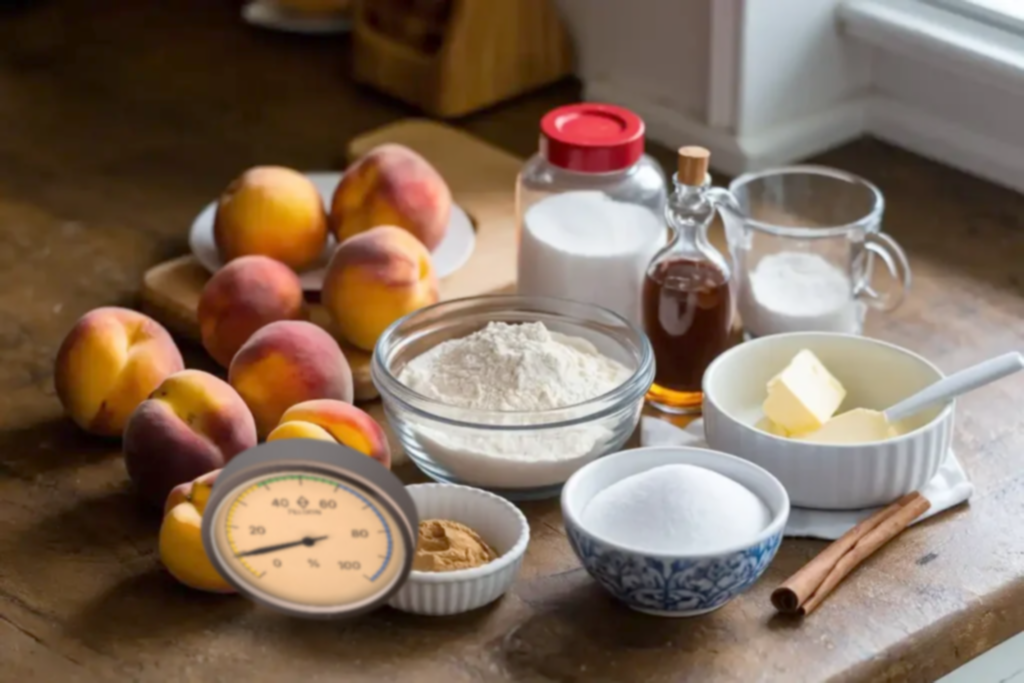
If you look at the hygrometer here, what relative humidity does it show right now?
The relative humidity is 10 %
